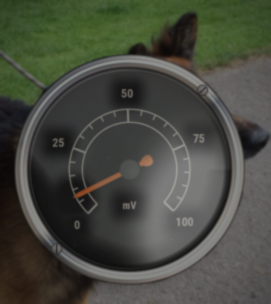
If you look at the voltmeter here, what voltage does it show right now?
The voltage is 7.5 mV
